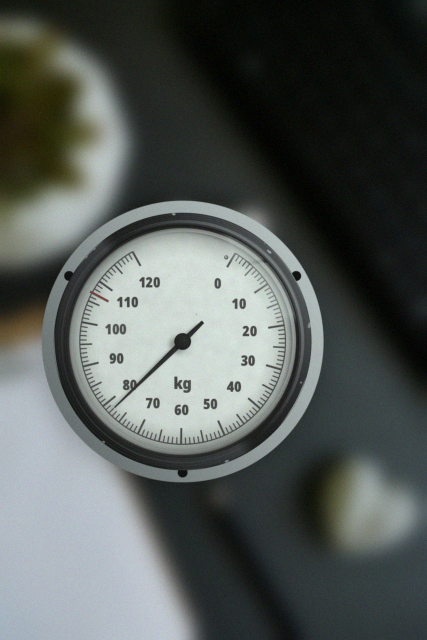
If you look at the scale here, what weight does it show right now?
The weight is 78 kg
